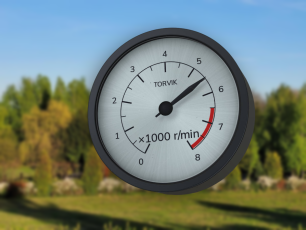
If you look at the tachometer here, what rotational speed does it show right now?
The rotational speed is 5500 rpm
